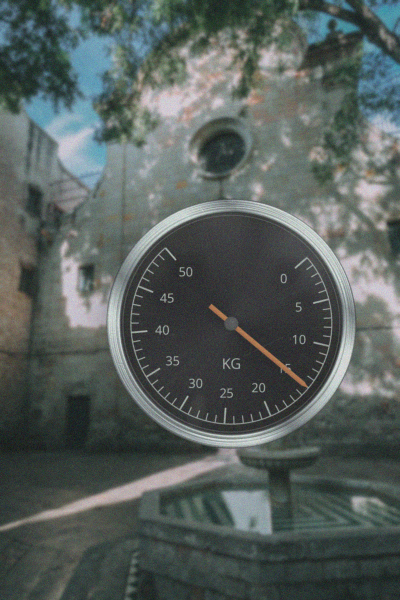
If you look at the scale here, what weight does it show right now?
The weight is 15 kg
